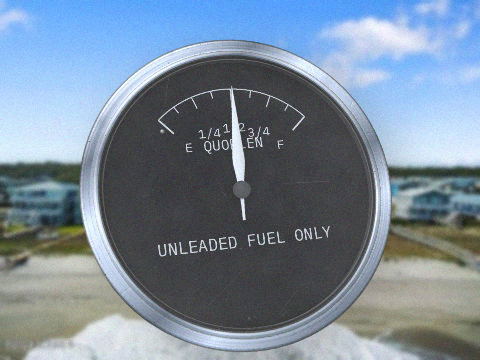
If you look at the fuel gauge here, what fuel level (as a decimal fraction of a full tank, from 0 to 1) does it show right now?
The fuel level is 0.5
